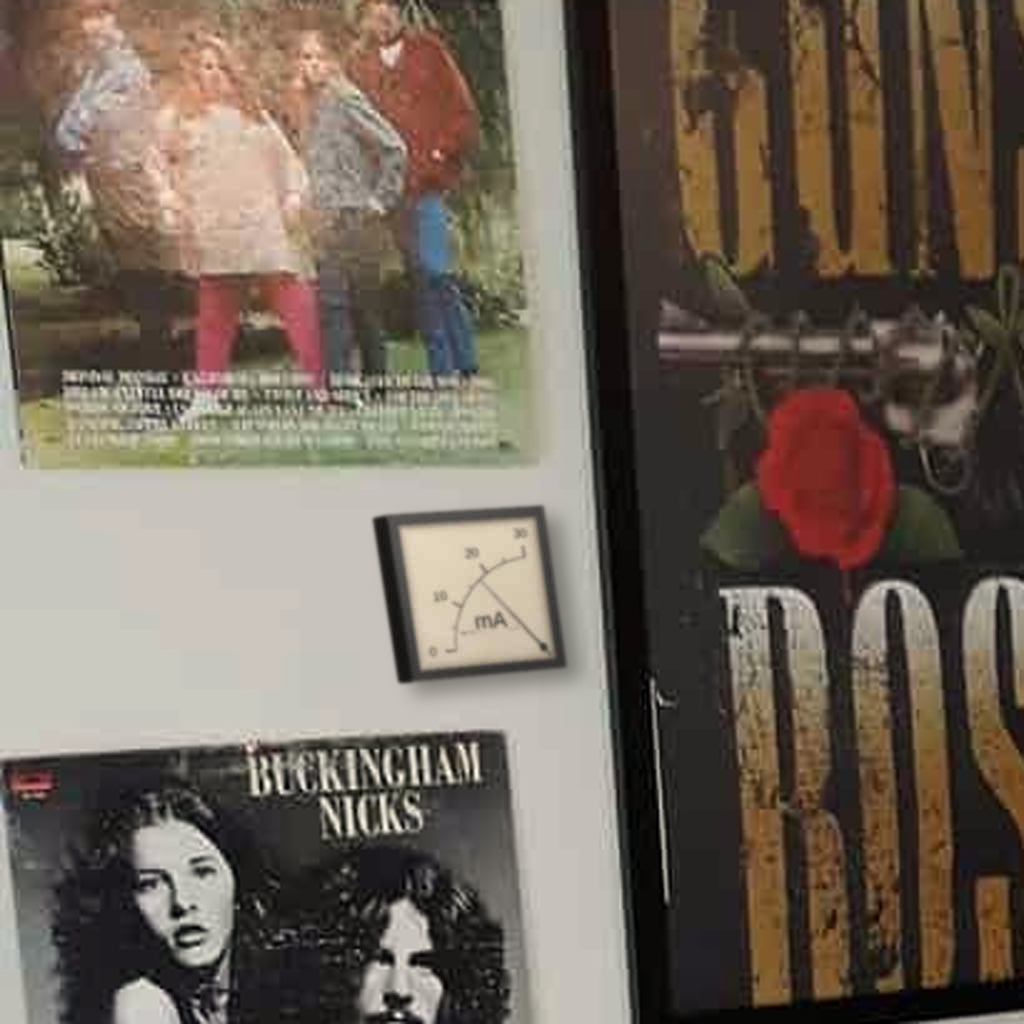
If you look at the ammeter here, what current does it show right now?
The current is 17.5 mA
